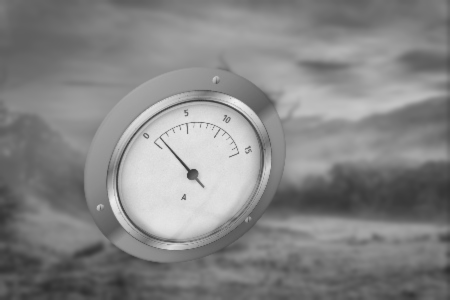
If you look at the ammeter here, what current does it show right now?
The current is 1 A
